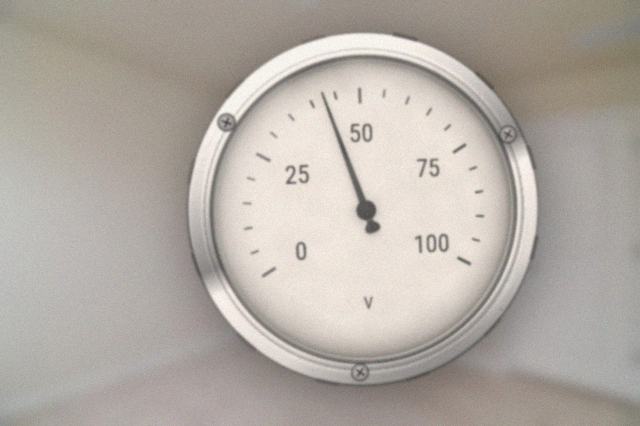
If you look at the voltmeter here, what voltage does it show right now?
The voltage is 42.5 V
